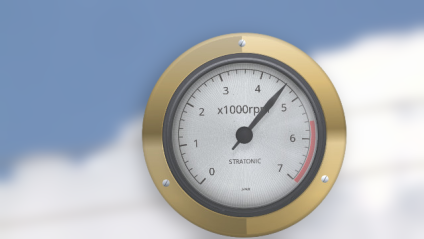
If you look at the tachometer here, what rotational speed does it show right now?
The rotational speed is 4600 rpm
